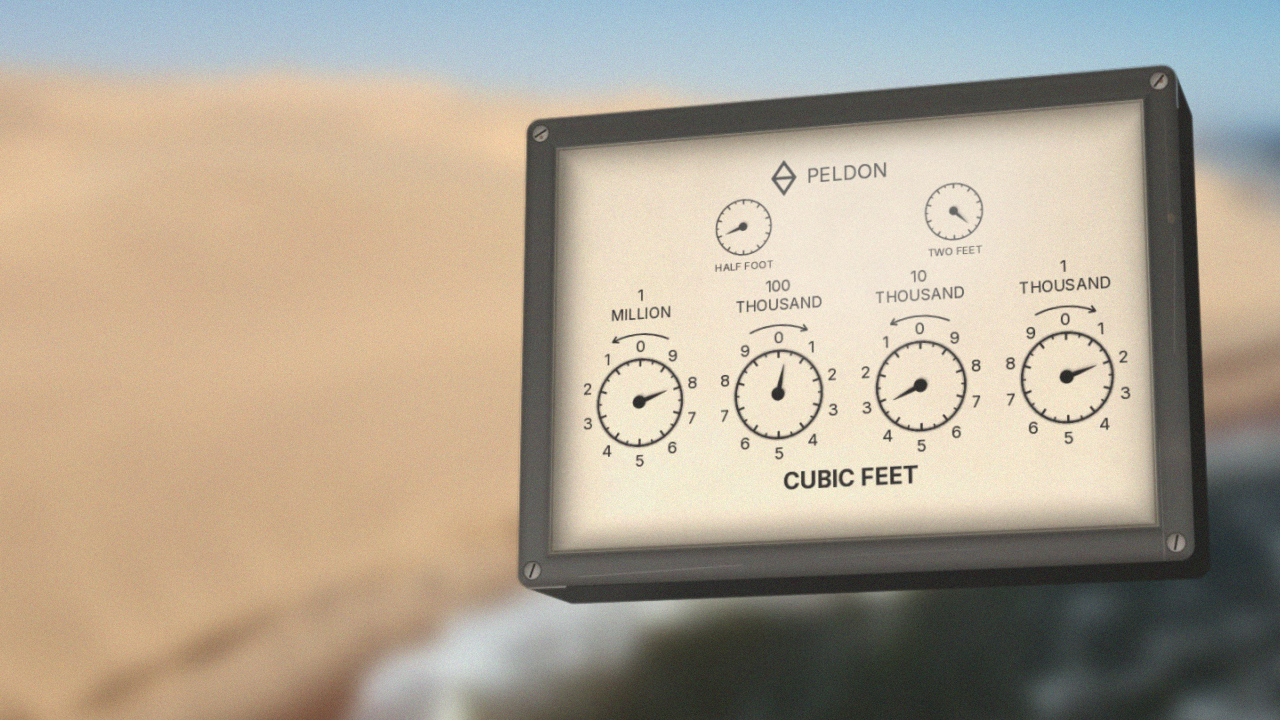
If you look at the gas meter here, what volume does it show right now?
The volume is 803200 ft³
